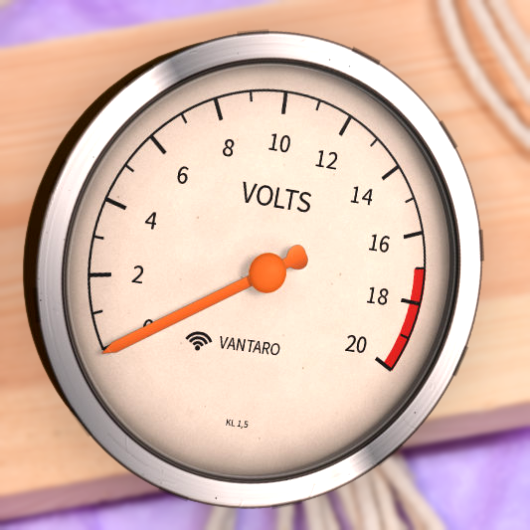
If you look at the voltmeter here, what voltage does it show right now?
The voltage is 0 V
